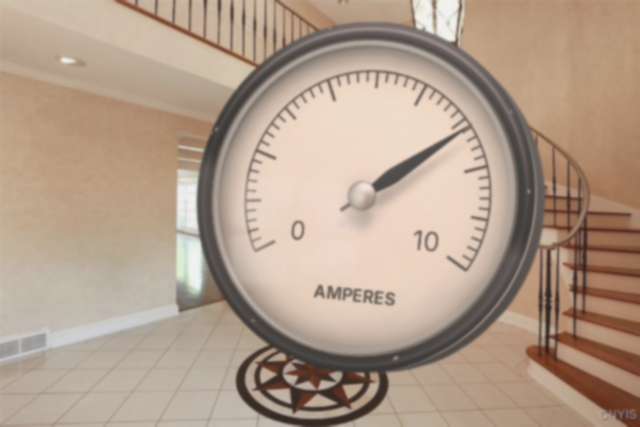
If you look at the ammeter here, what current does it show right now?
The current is 7.2 A
